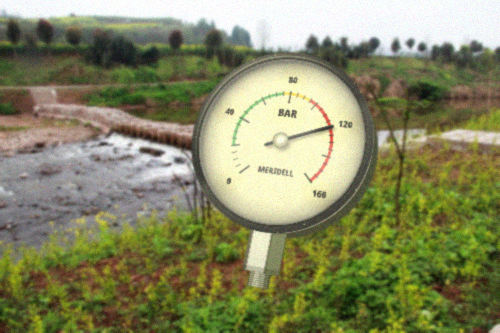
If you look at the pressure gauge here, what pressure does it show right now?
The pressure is 120 bar
